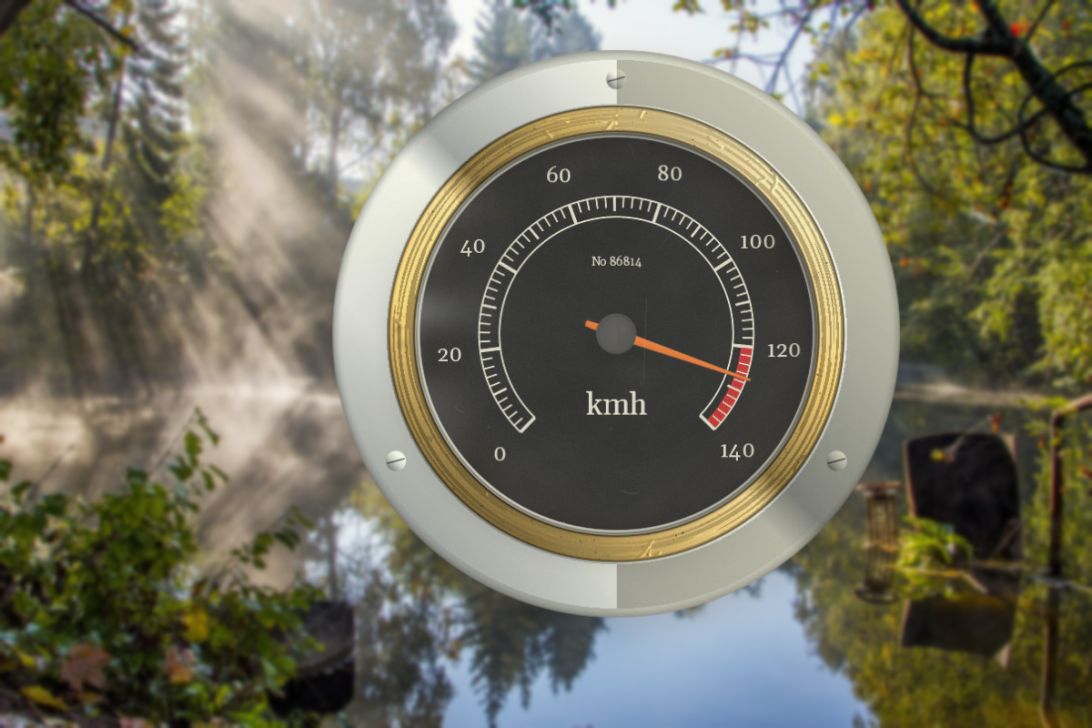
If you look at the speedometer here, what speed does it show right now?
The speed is 127 km/h
